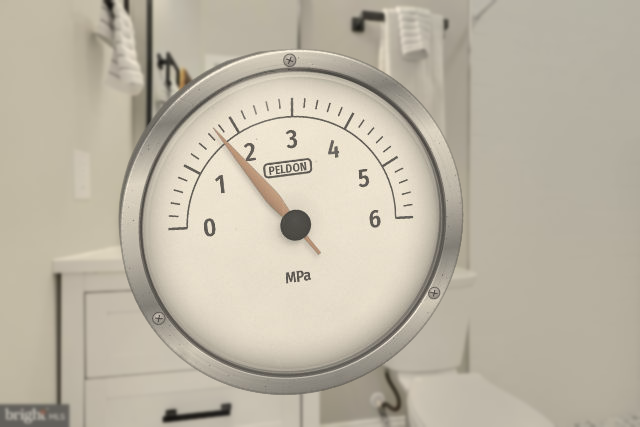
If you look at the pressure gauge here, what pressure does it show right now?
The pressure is 1.7 MPa
